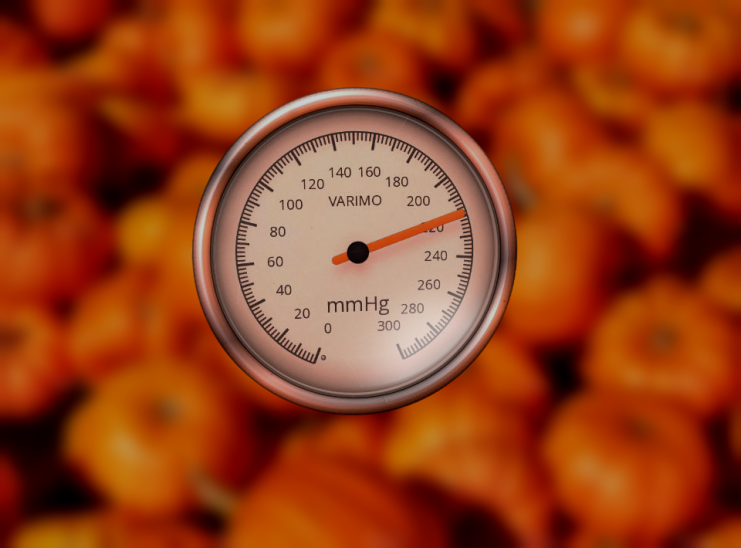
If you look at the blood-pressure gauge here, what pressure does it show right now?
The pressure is 218 mmHg
